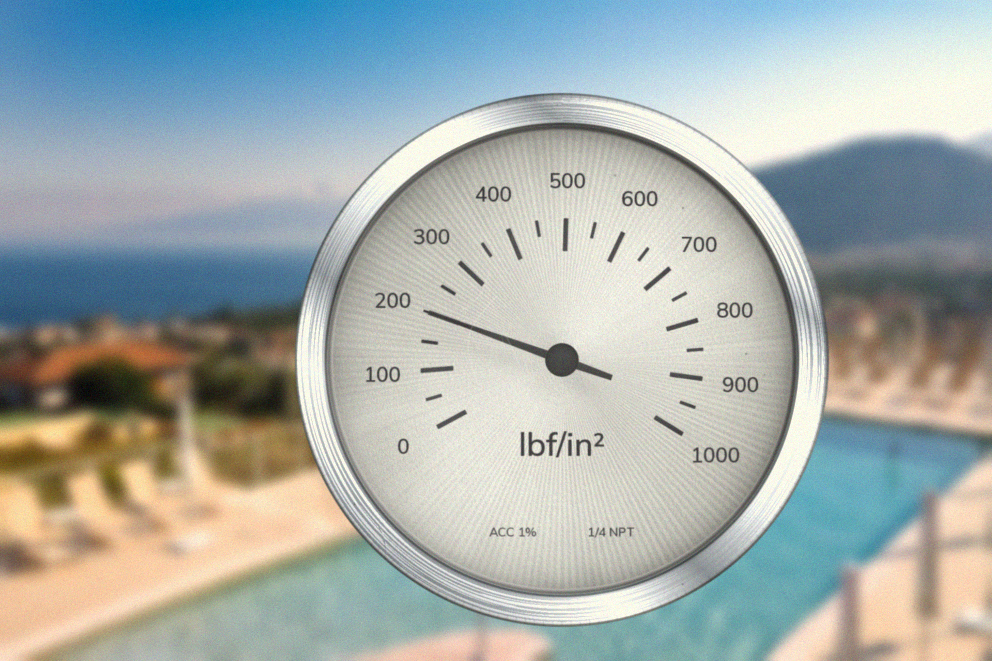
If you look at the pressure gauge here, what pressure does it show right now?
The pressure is 200 psi
